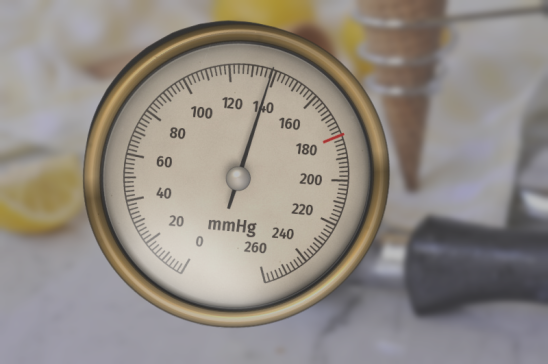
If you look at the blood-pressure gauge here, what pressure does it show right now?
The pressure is 138 mmHg
